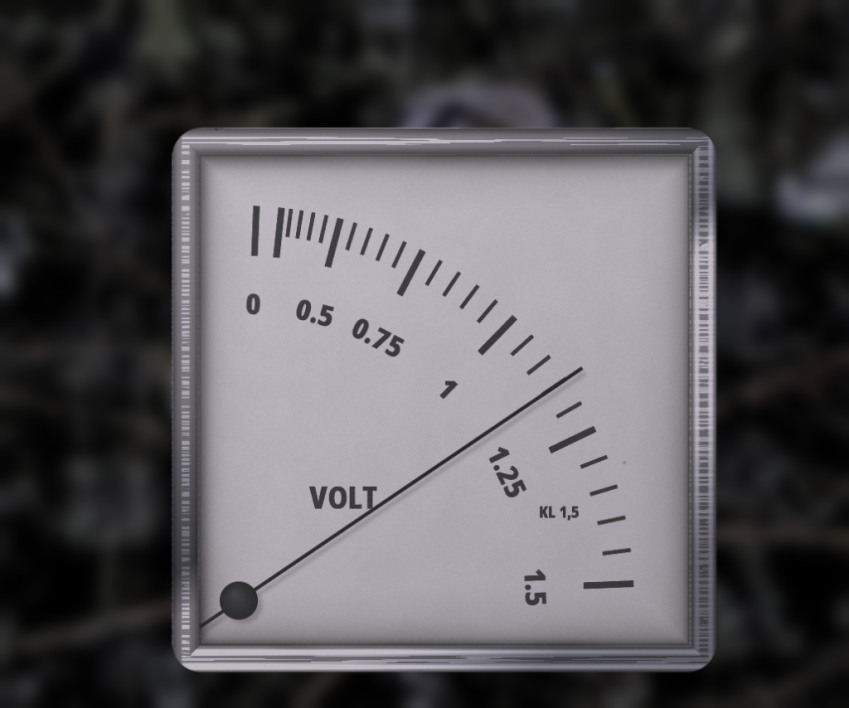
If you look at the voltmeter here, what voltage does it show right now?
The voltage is 1.15 V
